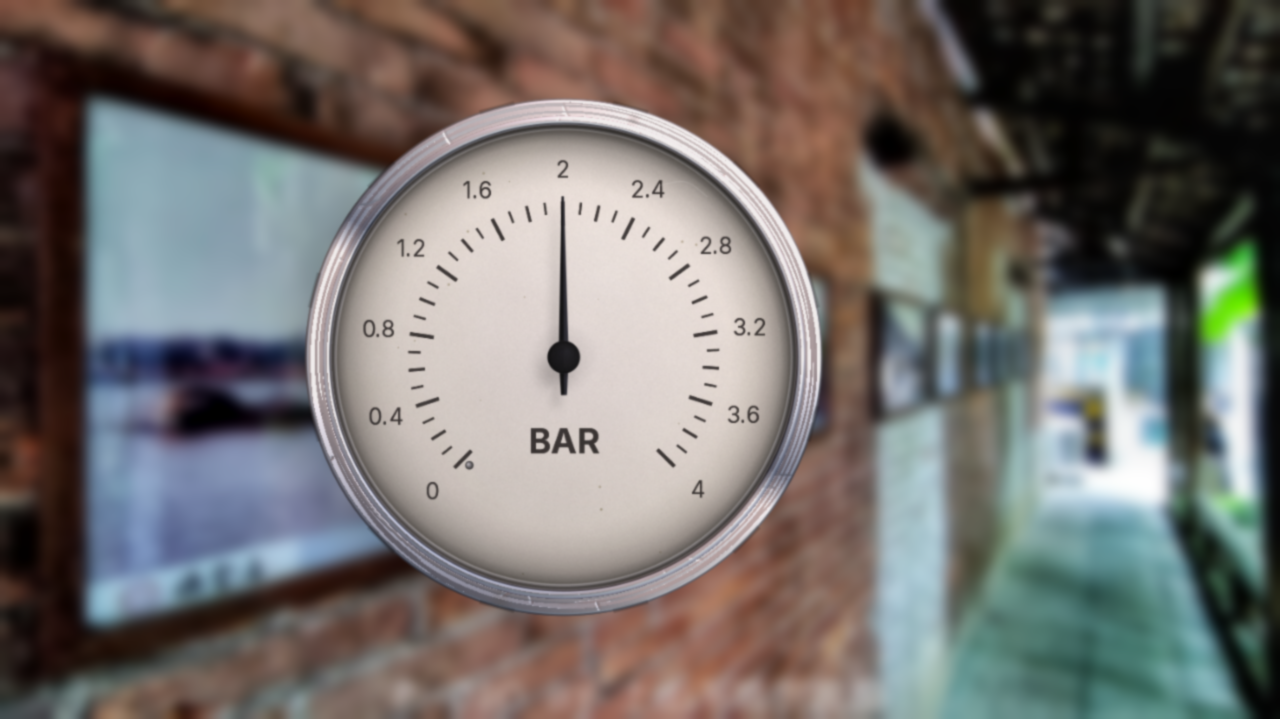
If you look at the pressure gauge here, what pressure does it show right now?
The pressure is 2 bar
